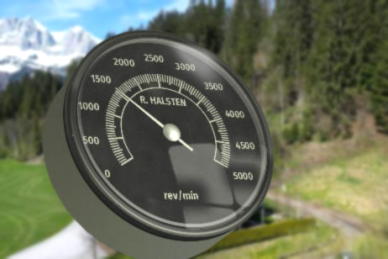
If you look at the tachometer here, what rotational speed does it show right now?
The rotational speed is 1500 rpm
